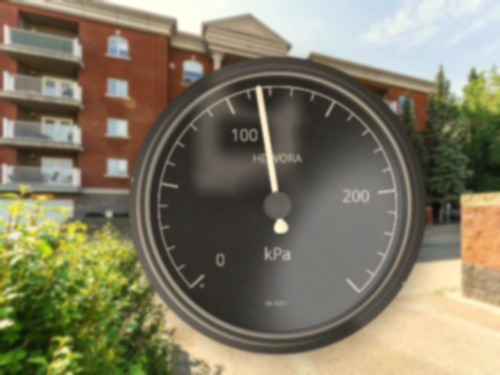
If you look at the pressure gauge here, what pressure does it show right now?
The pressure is 115 kPa
